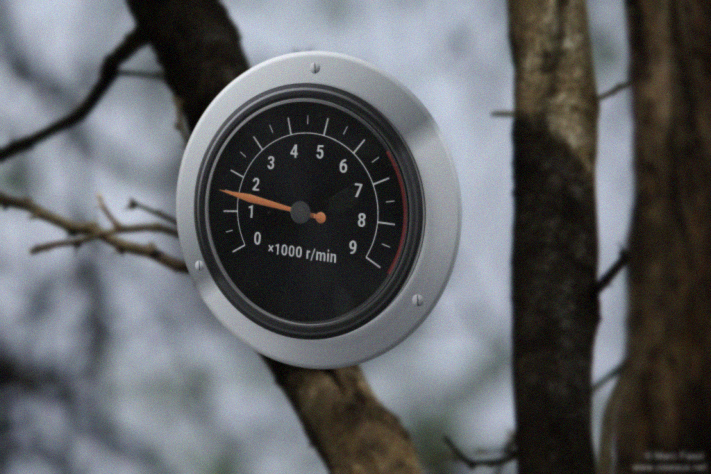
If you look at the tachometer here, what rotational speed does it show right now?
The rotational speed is 1500 rpm
